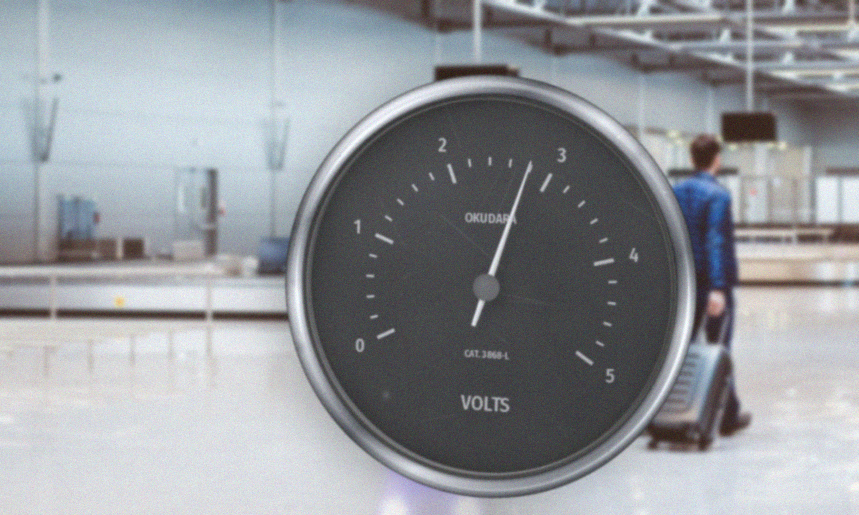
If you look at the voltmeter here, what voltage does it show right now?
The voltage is 2.8 V
